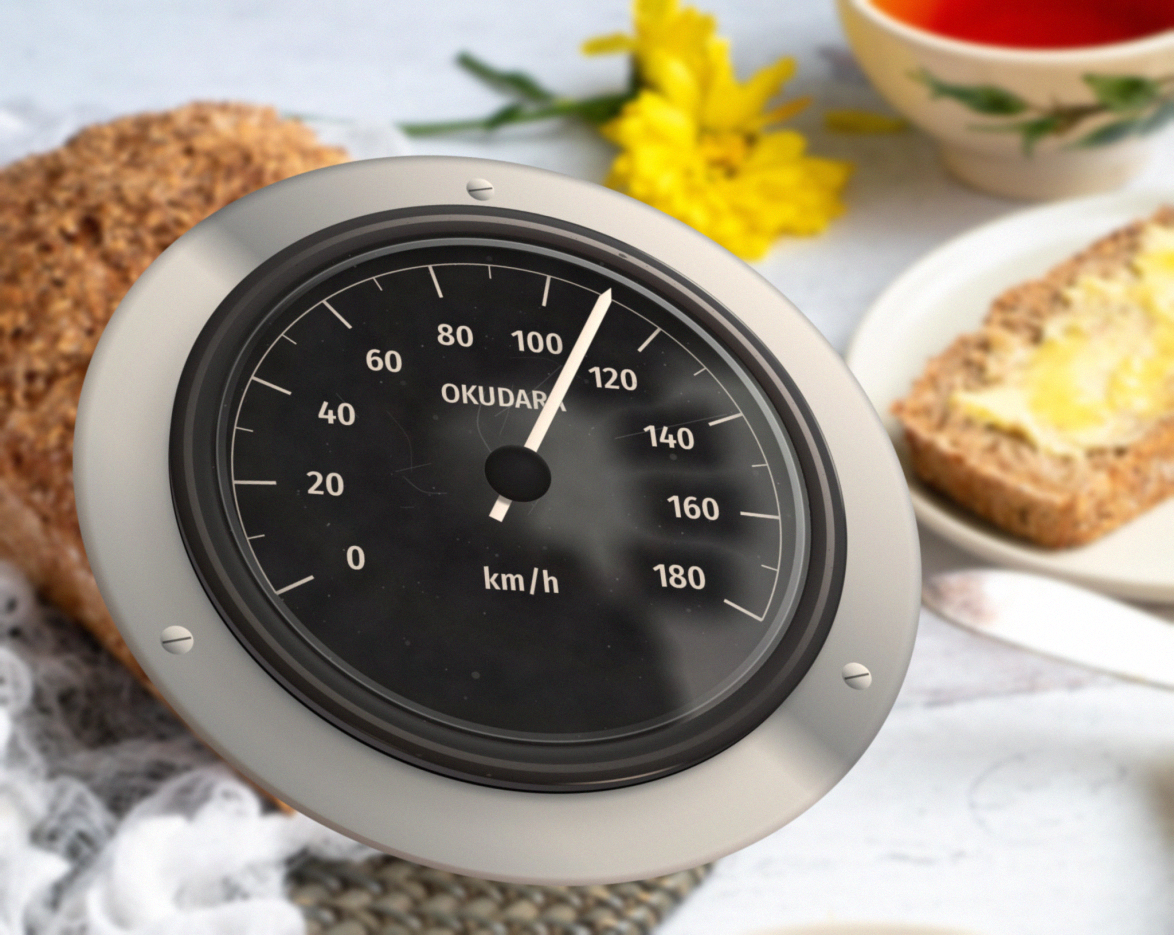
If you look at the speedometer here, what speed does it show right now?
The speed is 110 km/h
